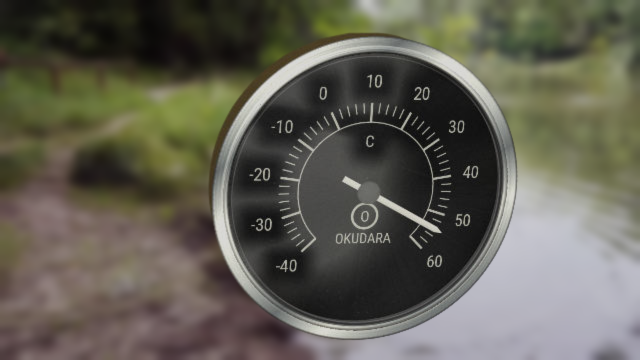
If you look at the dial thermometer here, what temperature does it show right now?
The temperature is 54 °C
